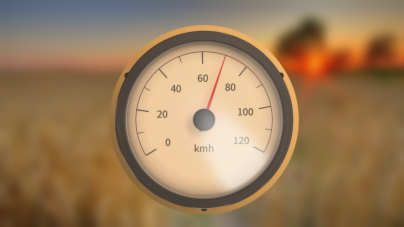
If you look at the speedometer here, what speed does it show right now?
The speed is 70 km/h
